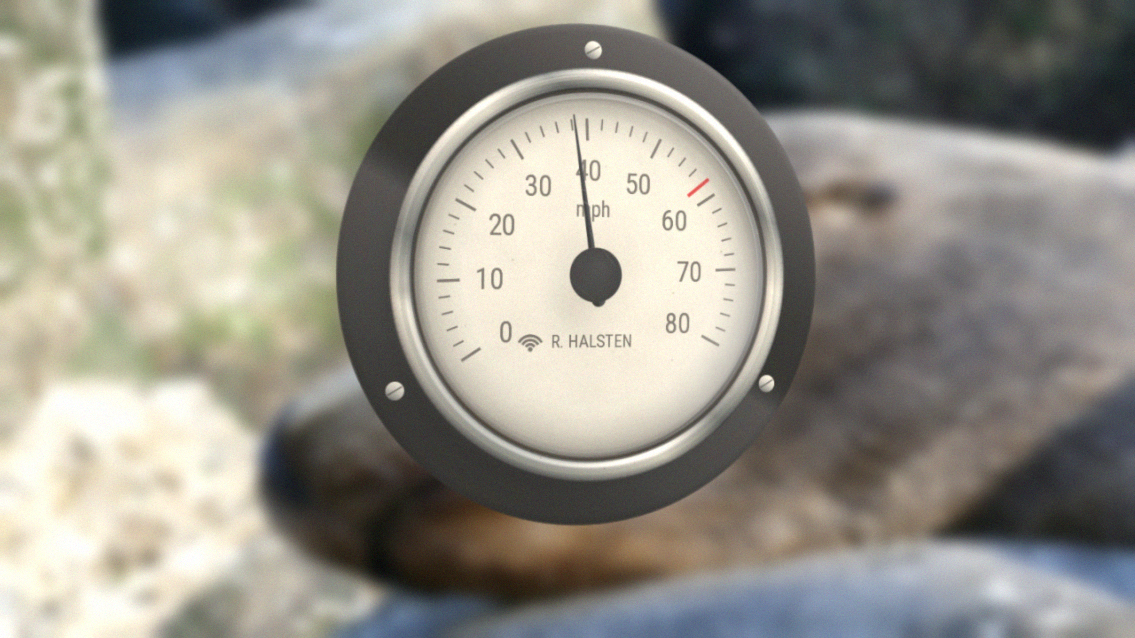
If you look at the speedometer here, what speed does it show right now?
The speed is 38 mph
